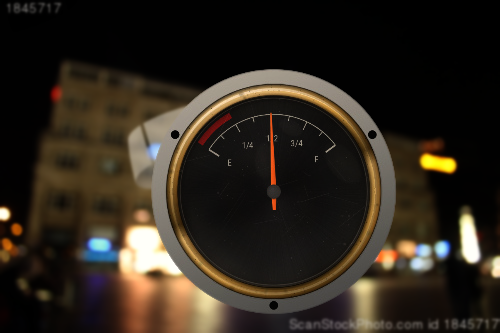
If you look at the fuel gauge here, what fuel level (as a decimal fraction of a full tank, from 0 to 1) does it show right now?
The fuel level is 0.5
